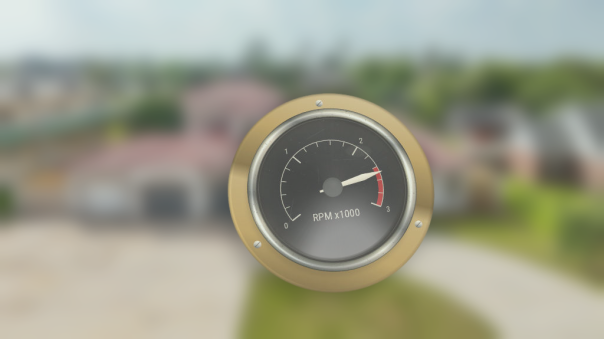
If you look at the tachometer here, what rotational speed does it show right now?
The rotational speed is 2500 rpm
